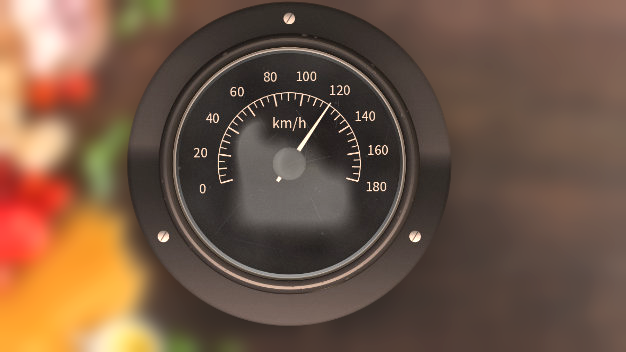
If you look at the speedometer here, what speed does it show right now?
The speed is 120 km/h
